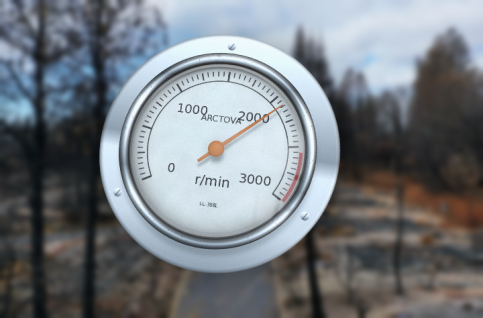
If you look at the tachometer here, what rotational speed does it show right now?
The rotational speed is 2100 rpm
